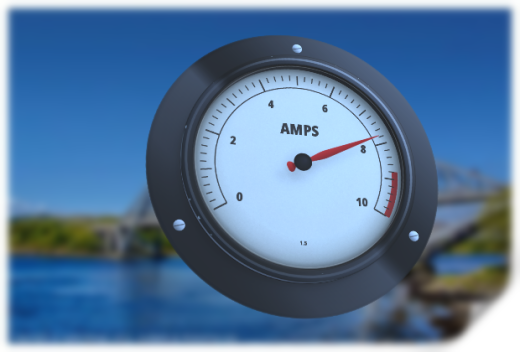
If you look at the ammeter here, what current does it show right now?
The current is 7.8 A
